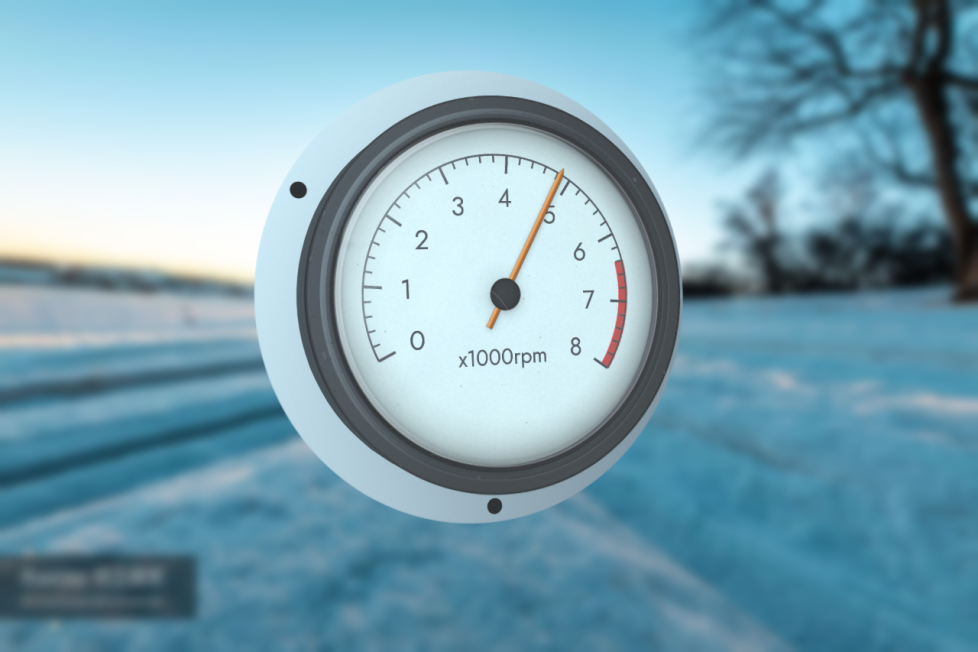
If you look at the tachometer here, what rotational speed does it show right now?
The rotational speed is 4800 rpm
